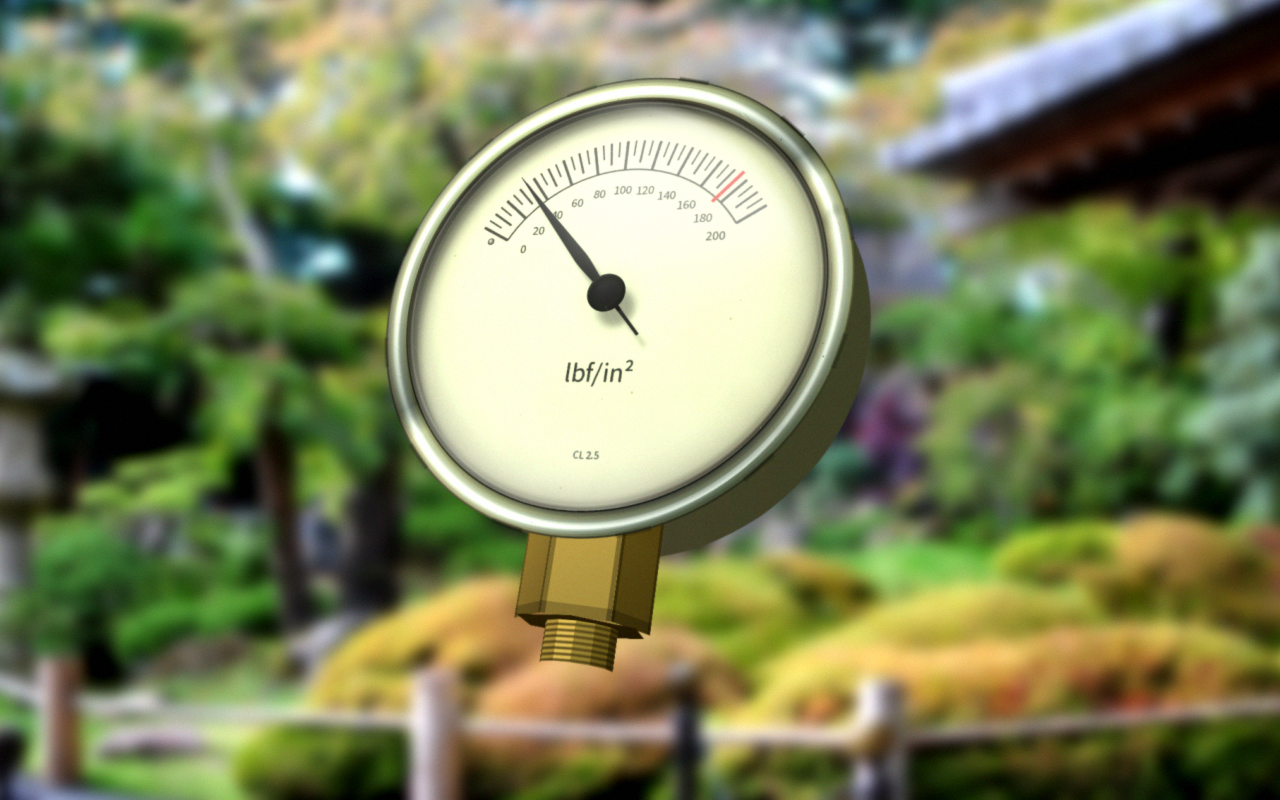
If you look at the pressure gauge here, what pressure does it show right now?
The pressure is 35 psi
